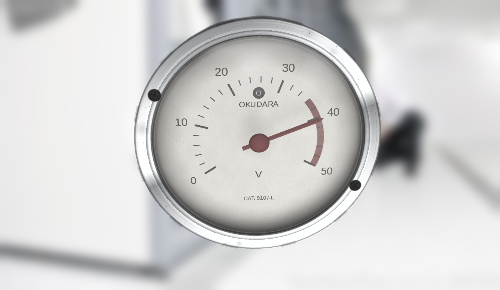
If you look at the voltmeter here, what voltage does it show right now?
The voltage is 40 V
